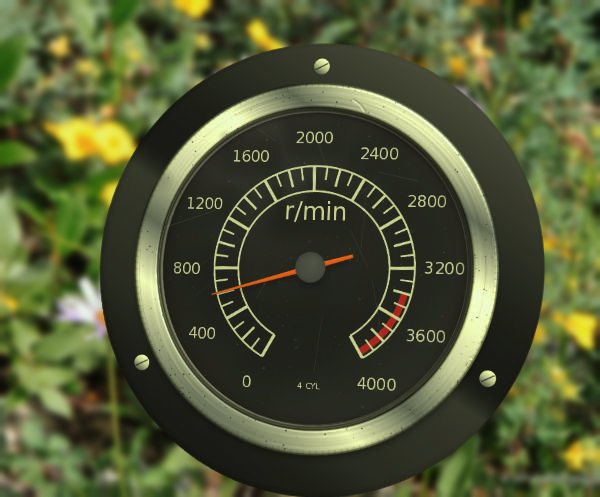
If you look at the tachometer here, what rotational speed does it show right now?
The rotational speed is 600 rpm
